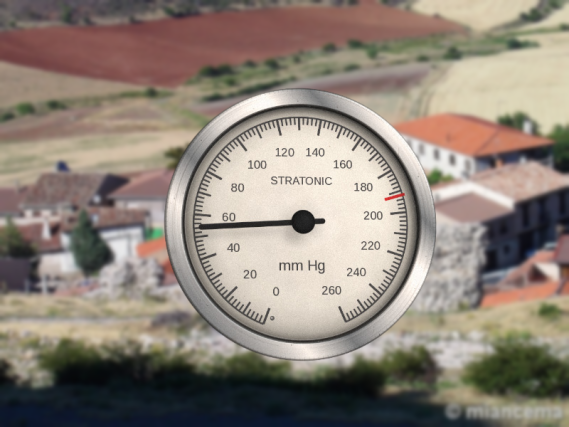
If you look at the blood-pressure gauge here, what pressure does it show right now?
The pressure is 54 mmHg
